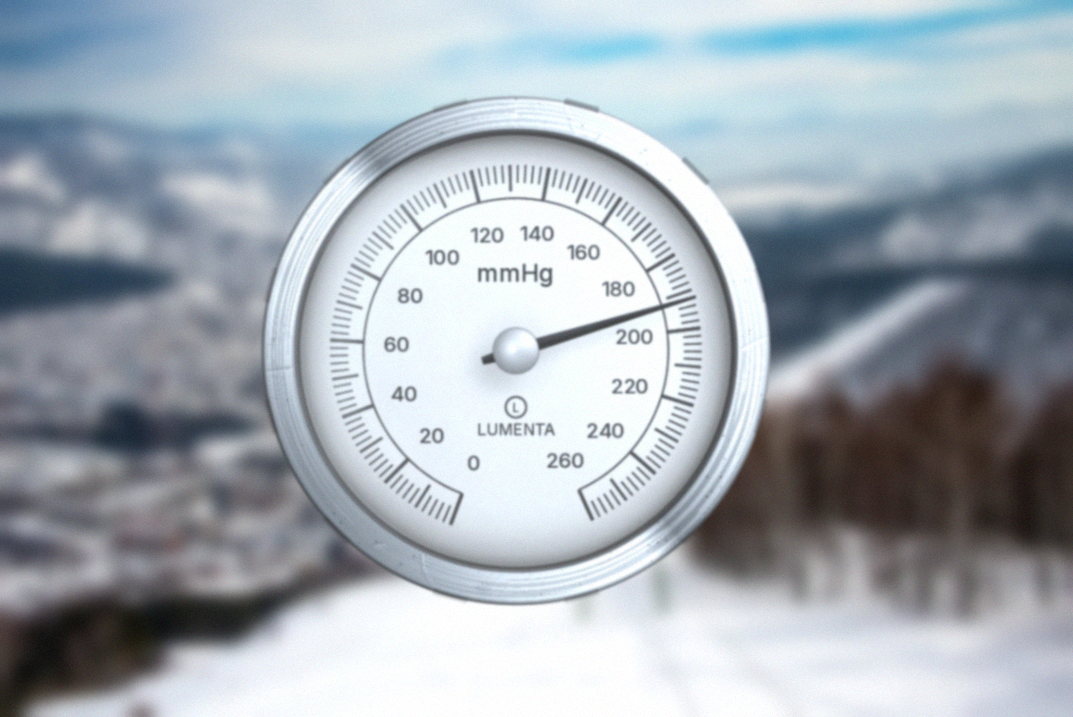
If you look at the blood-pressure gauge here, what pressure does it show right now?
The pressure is 192 mmHg
